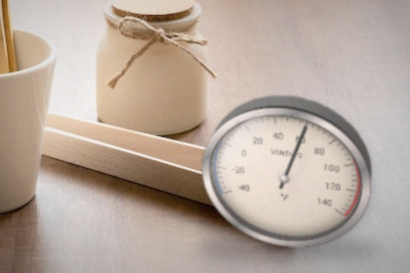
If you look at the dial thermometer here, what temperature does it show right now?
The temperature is 60 °F
